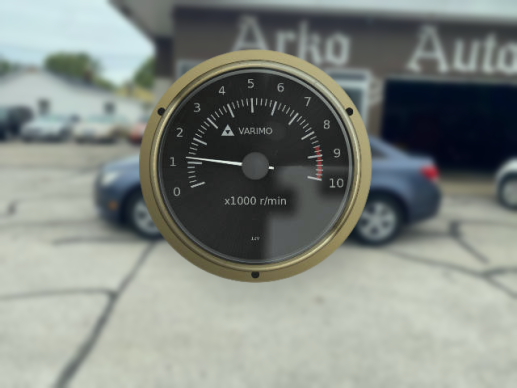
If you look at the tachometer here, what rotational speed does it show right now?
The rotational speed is 1200 rpm
